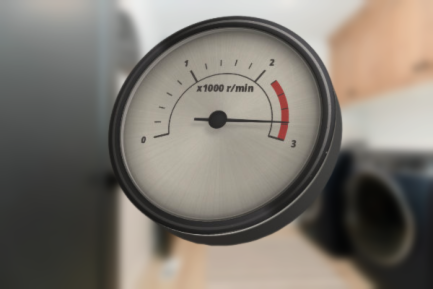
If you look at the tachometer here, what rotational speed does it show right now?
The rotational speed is 2800 rpm
